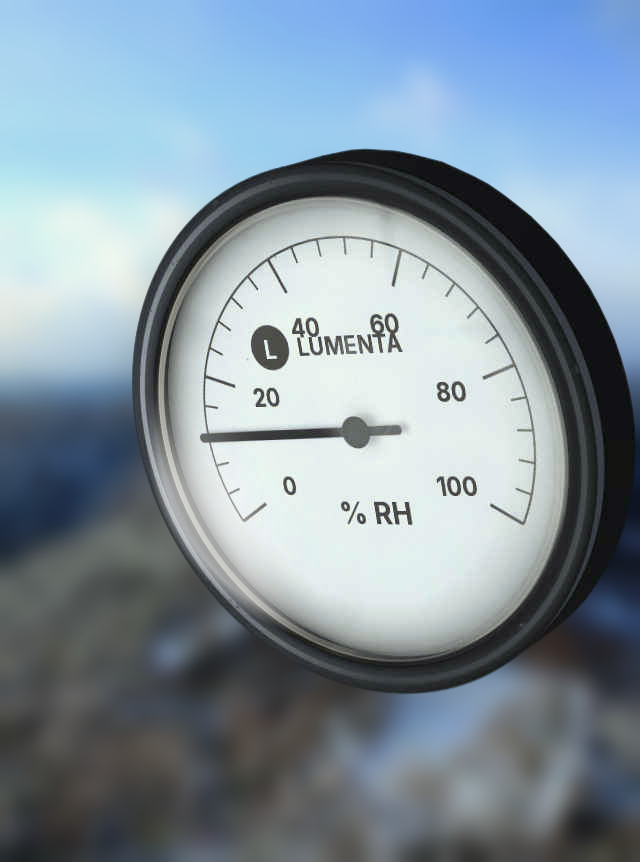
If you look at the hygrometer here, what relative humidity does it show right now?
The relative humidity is 12 %
